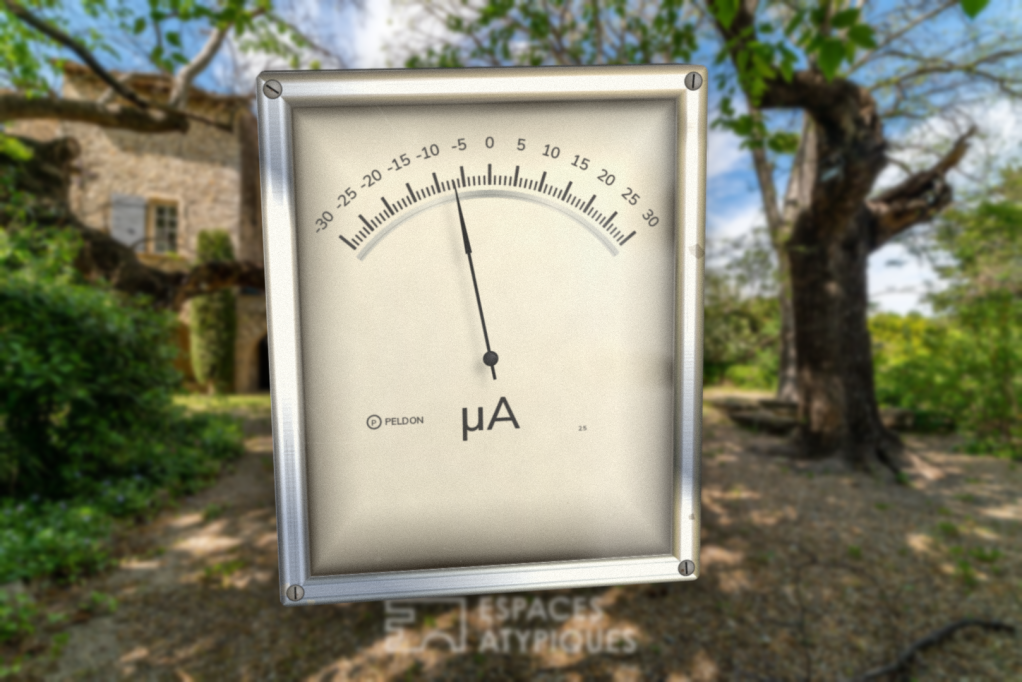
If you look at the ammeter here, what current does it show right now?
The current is -7 µA
